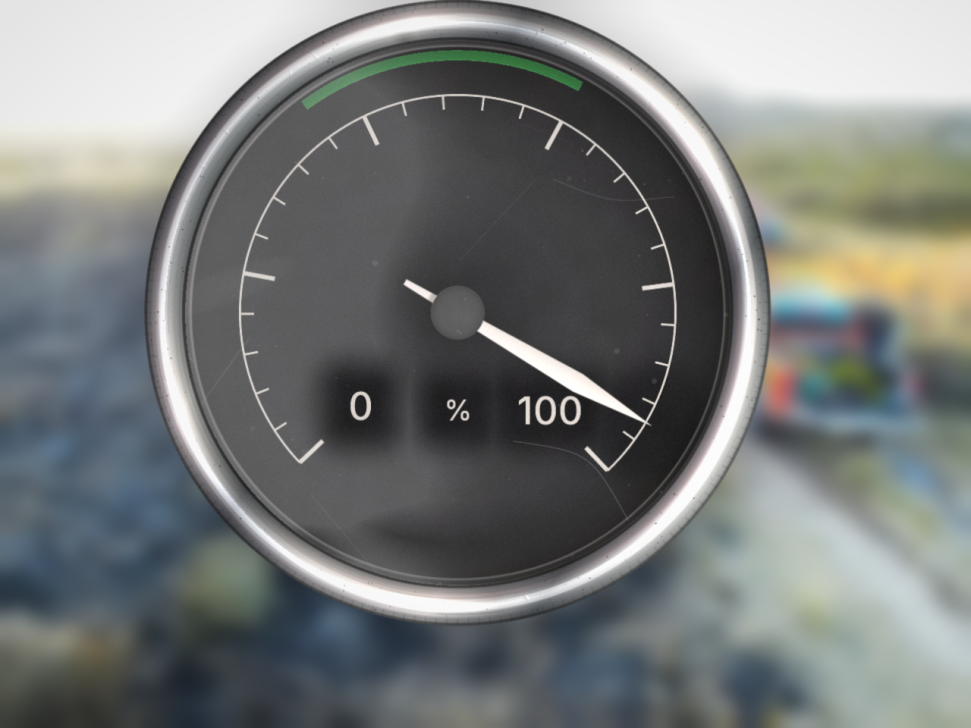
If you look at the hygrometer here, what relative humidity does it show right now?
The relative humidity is 94 %
